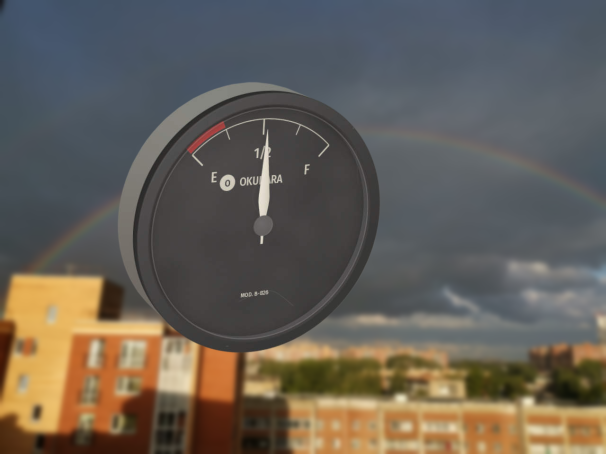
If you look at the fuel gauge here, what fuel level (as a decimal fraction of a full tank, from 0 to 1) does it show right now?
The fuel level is 0.5
